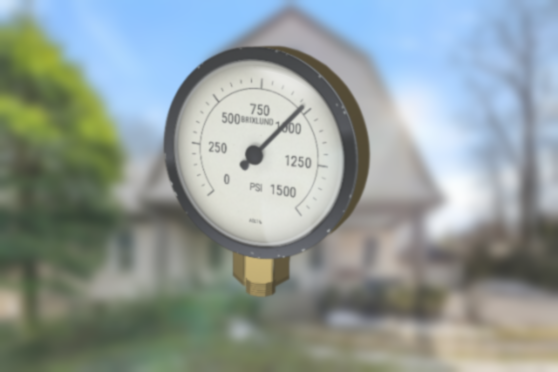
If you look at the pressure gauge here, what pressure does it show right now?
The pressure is 975 psi
